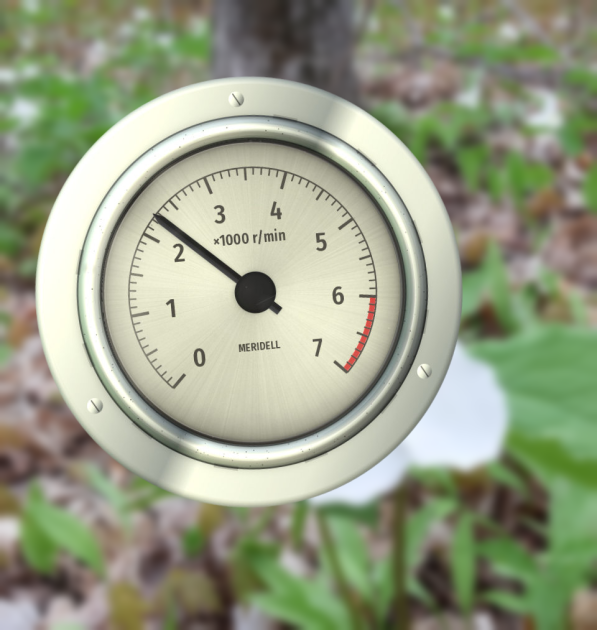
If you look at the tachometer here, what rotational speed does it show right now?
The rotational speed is 2250 rpm
